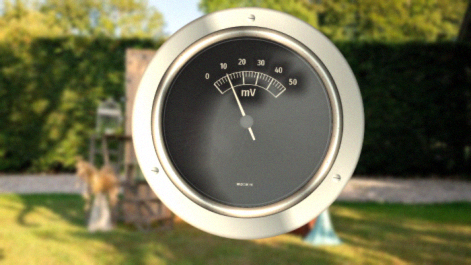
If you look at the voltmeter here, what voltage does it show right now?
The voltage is 10 mV
